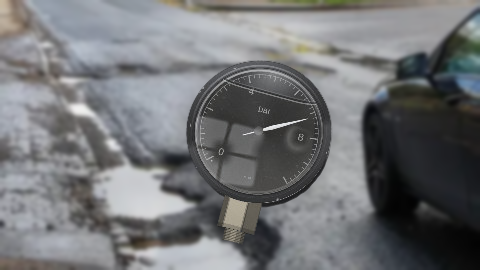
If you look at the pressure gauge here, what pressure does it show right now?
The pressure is 7.2 bar
